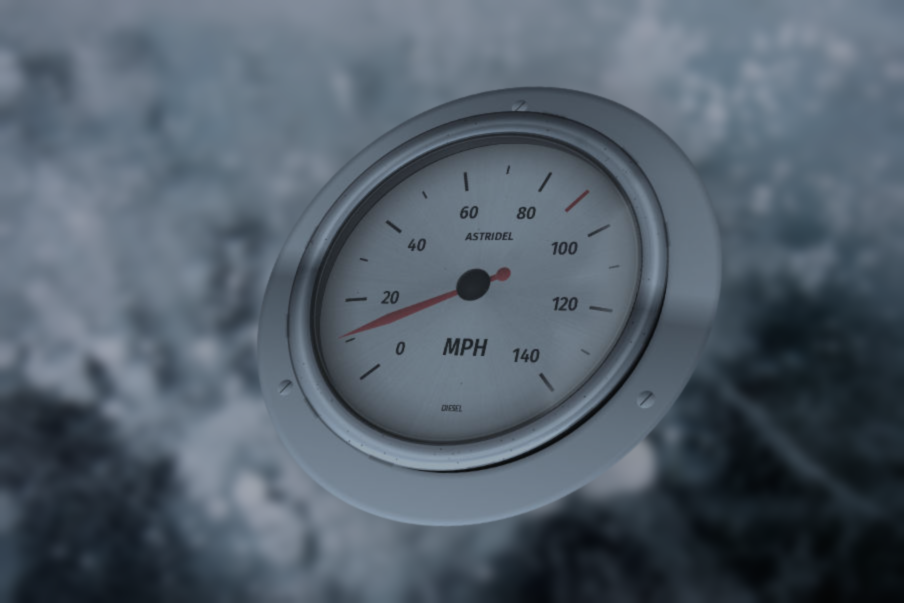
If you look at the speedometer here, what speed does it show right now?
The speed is 10 mph
